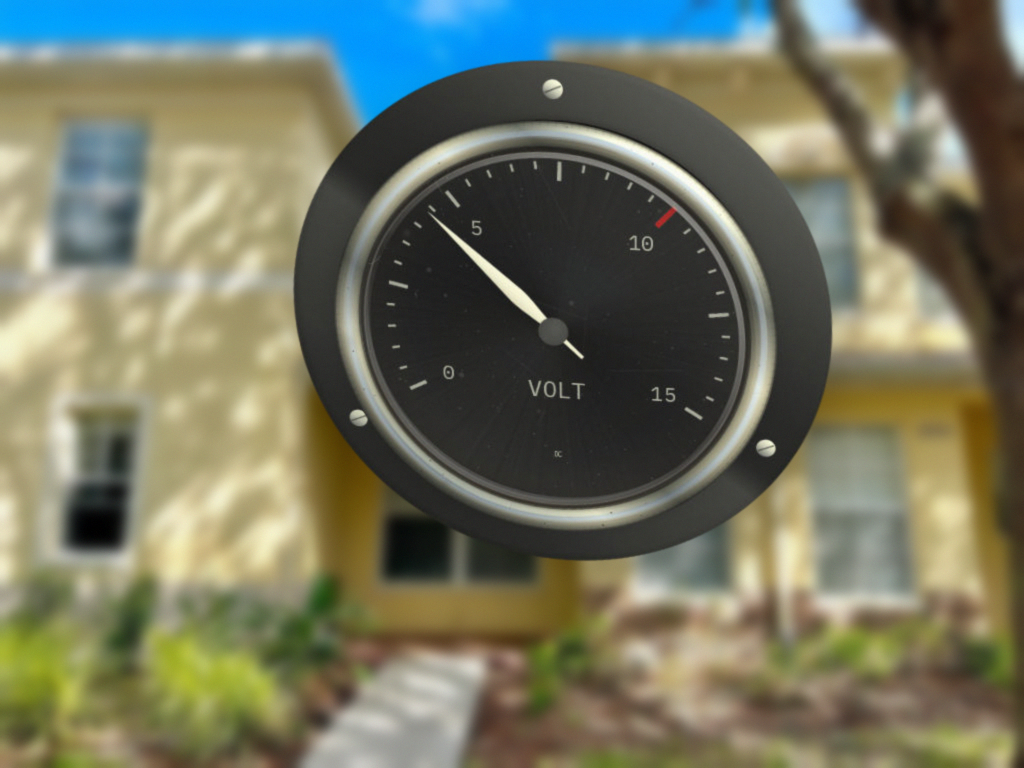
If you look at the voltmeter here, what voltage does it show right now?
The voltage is 4.5 V
